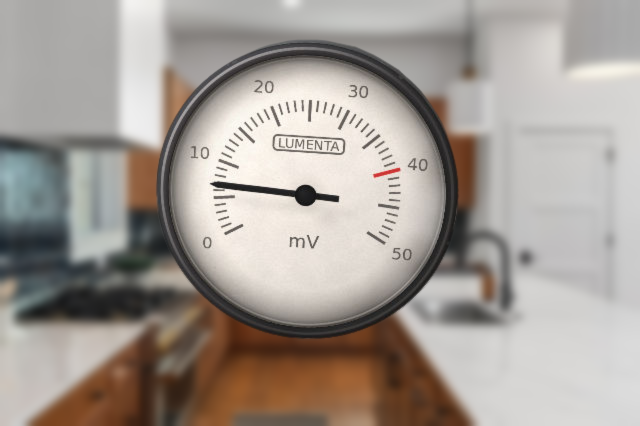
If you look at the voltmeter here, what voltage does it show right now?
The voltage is 7 mV
